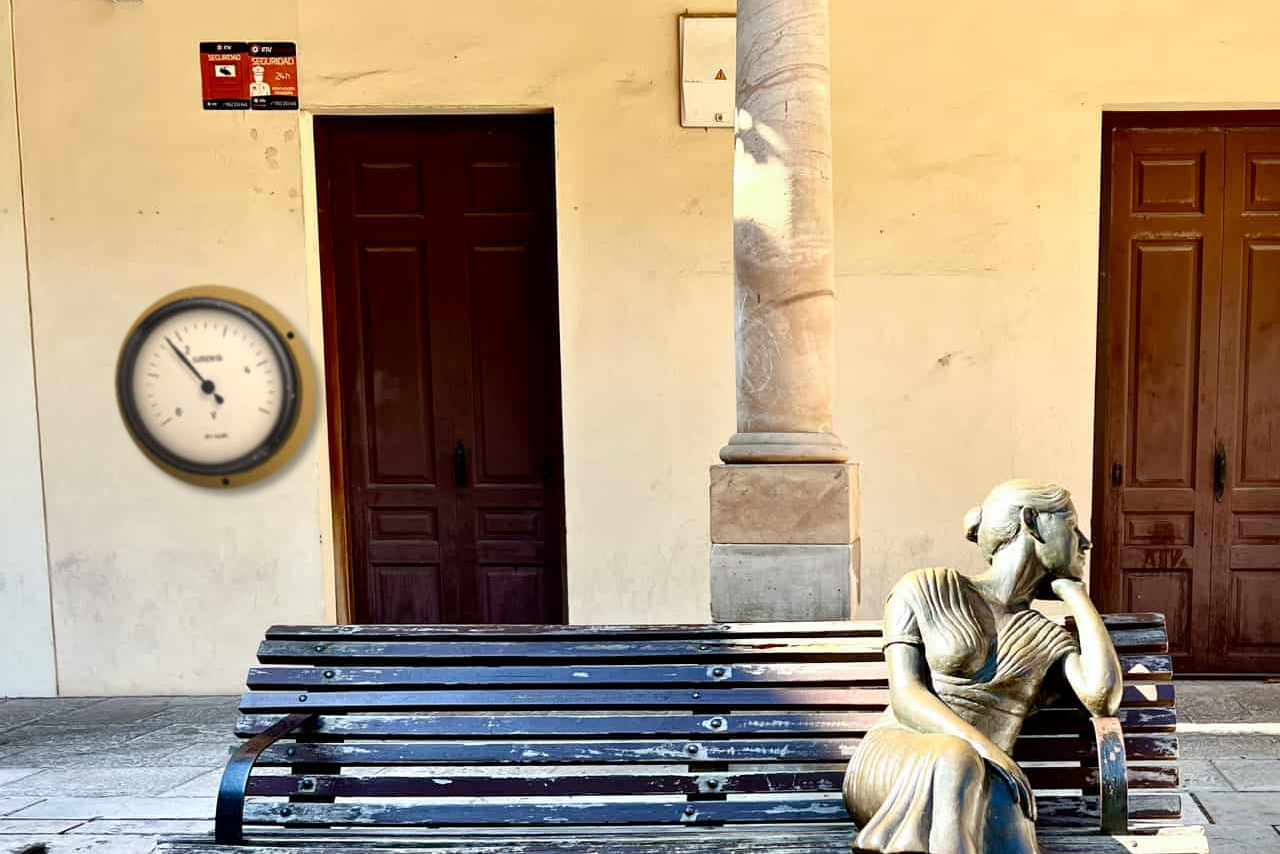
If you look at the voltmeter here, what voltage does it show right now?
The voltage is 1.8 V
